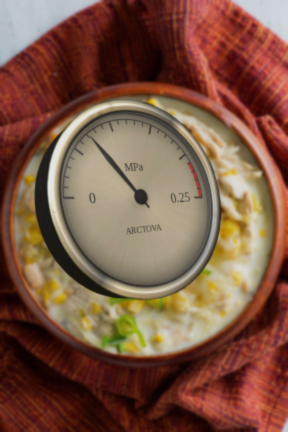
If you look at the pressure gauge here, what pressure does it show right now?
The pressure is 0.07 MPa
